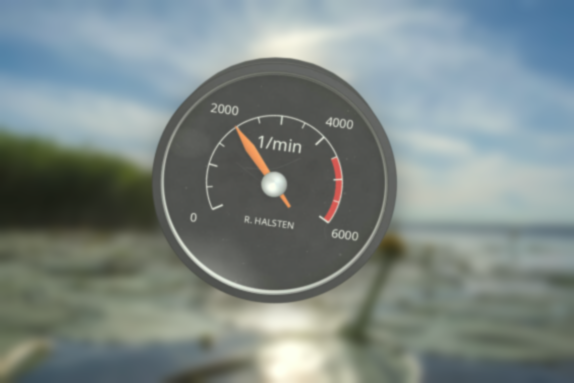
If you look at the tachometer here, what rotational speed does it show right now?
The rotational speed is 2000 rpm
